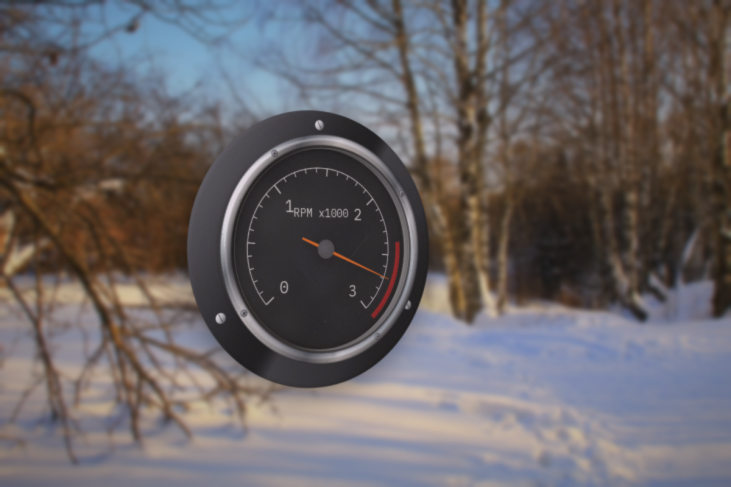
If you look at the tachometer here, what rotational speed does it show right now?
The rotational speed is 2700 rpm
